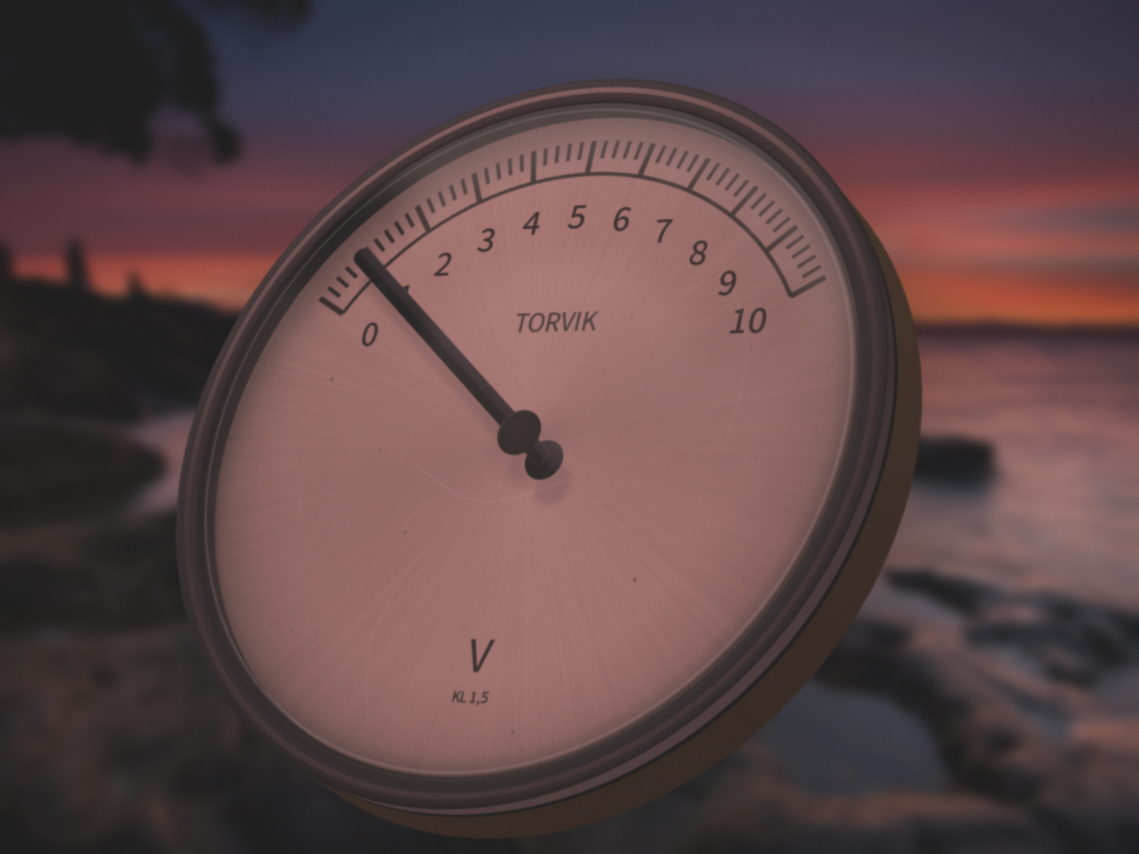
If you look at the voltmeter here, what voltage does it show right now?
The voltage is 0.9 V
